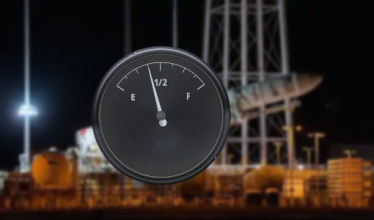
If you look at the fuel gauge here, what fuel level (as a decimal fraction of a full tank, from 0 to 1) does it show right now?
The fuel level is 0.375
